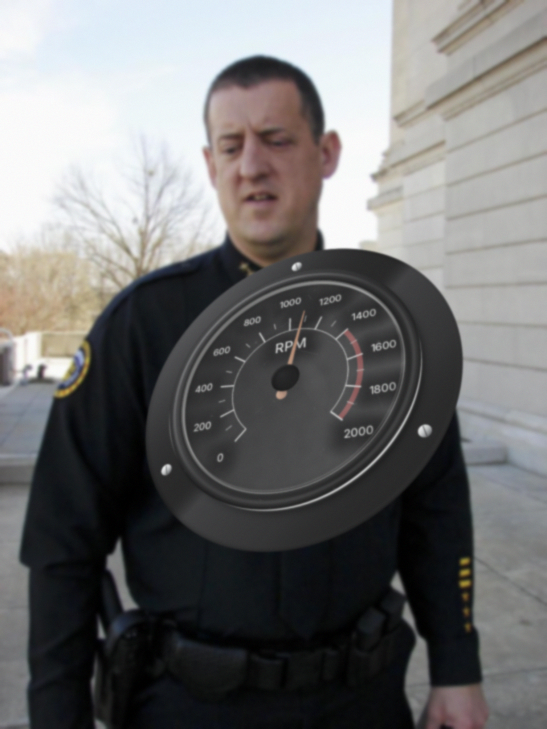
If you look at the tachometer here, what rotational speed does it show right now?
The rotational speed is 1100 rpm
